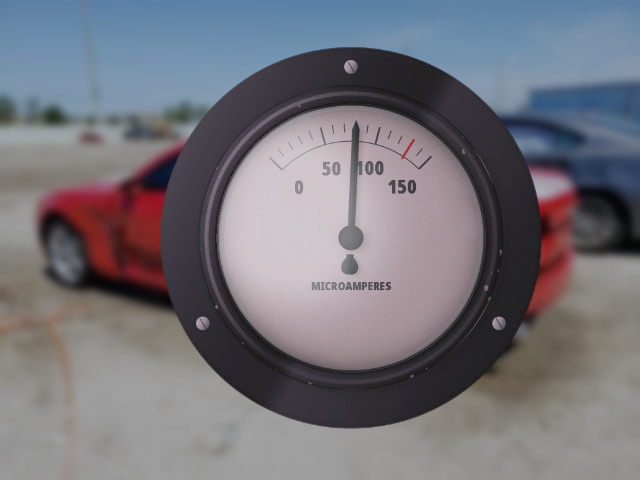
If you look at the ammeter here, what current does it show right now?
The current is 80 µA
